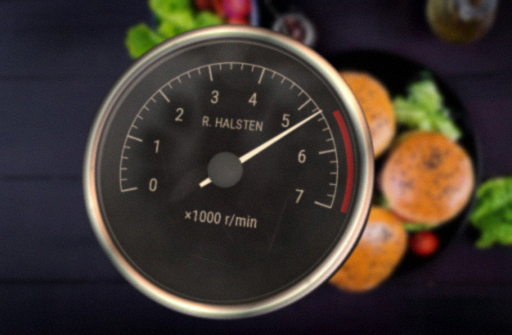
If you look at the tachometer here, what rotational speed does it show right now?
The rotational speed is 5300 rpm
